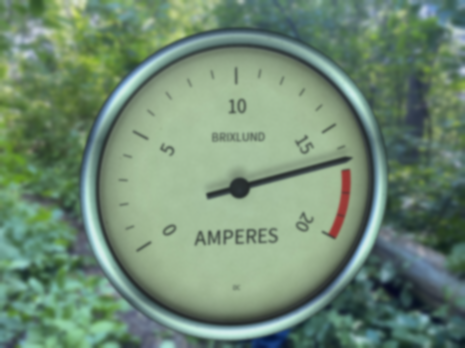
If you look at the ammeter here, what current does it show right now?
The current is 16.5 A
